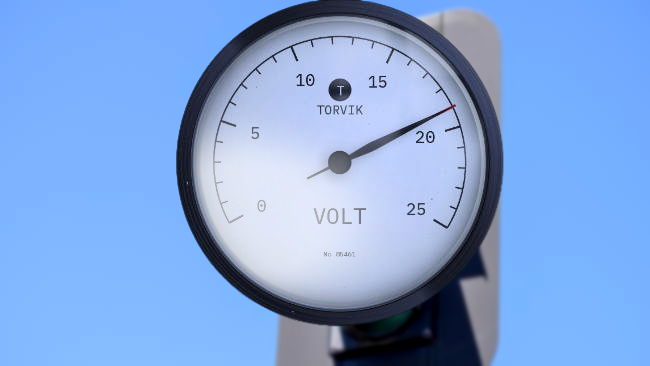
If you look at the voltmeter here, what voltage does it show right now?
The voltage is 19 V
